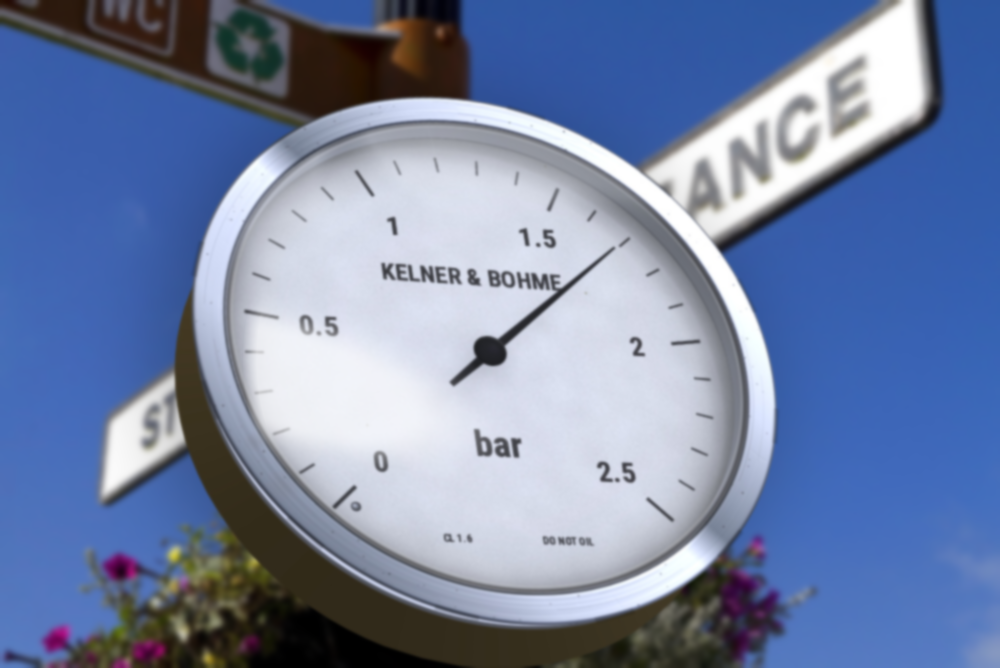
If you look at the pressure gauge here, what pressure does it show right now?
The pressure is 1.7 bar
